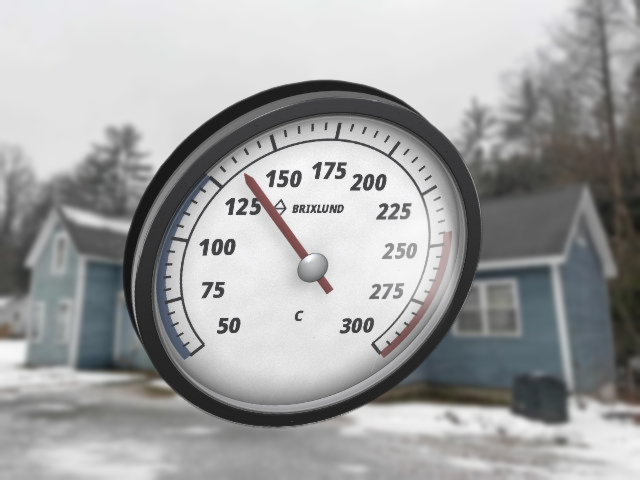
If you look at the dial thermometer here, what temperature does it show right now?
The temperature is 135 °C
